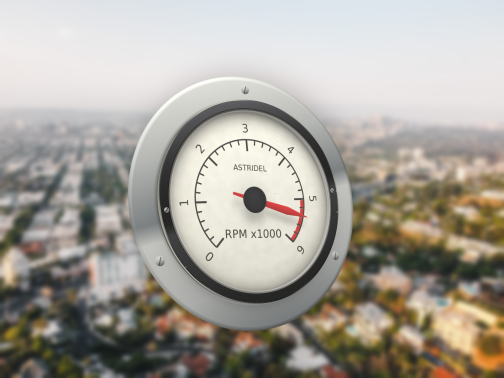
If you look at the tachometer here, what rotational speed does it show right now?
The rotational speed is 5400 rpm
